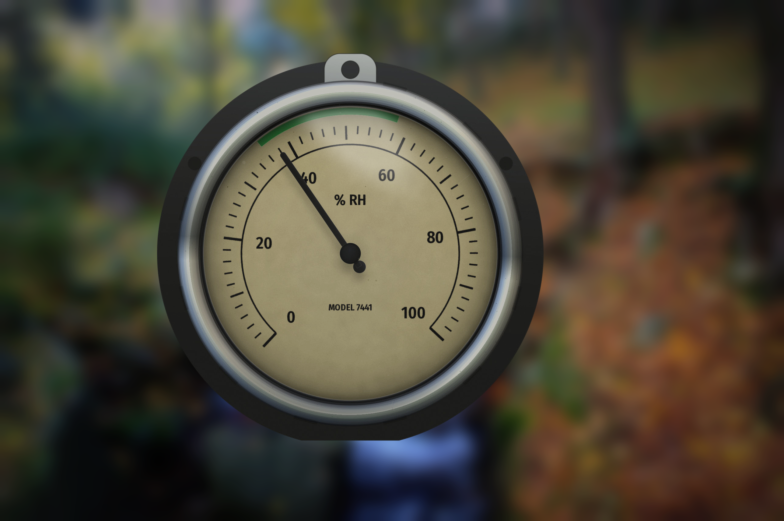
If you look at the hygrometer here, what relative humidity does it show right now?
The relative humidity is 38 %
